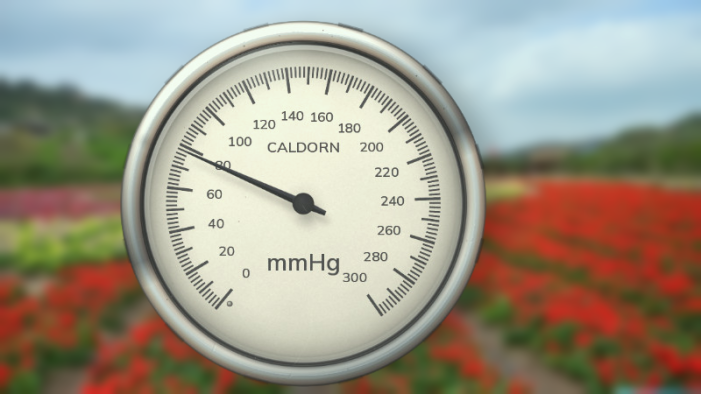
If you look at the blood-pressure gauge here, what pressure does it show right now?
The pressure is 78 mmHg
